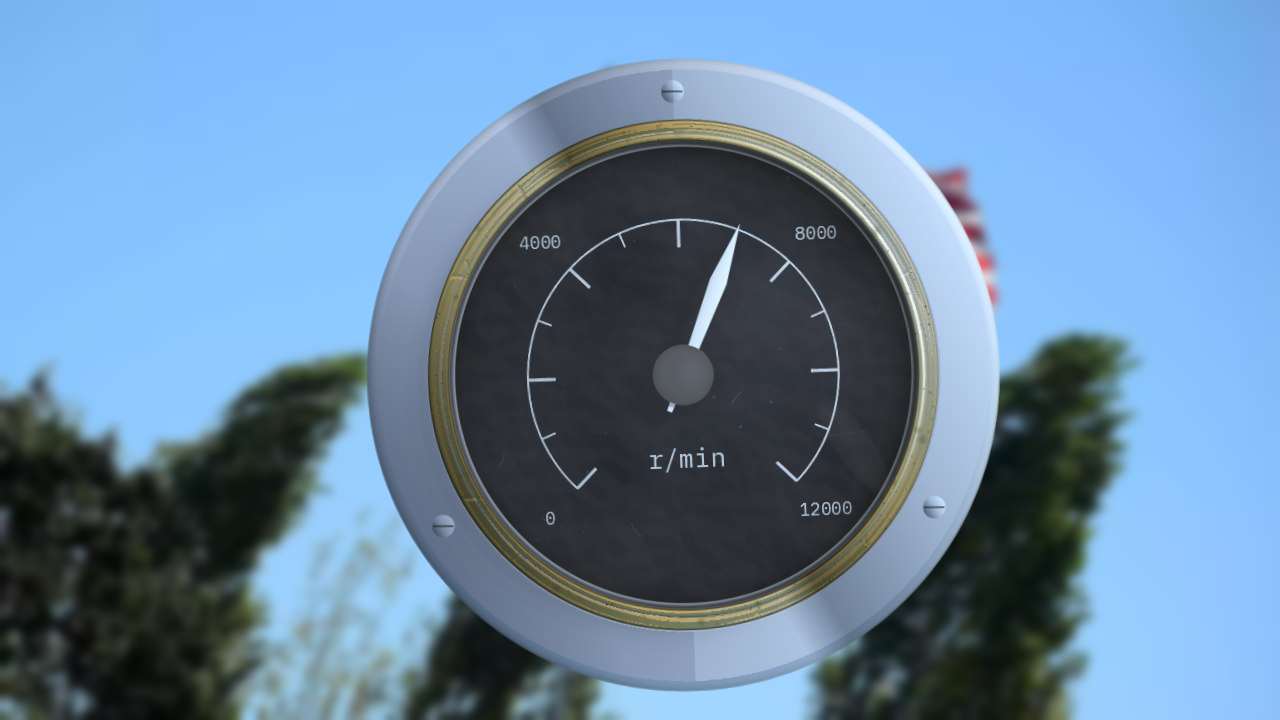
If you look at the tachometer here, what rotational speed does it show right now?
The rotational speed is 7000 rpm
